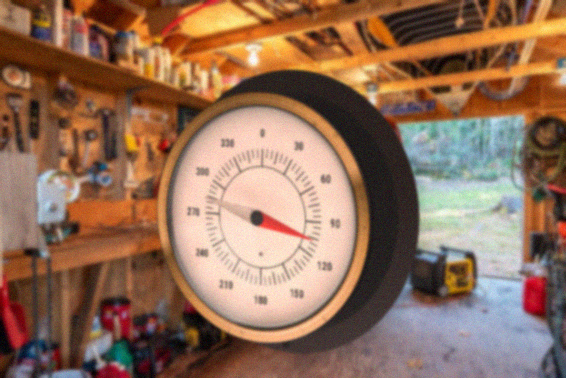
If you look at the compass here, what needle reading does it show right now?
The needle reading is 105 °
